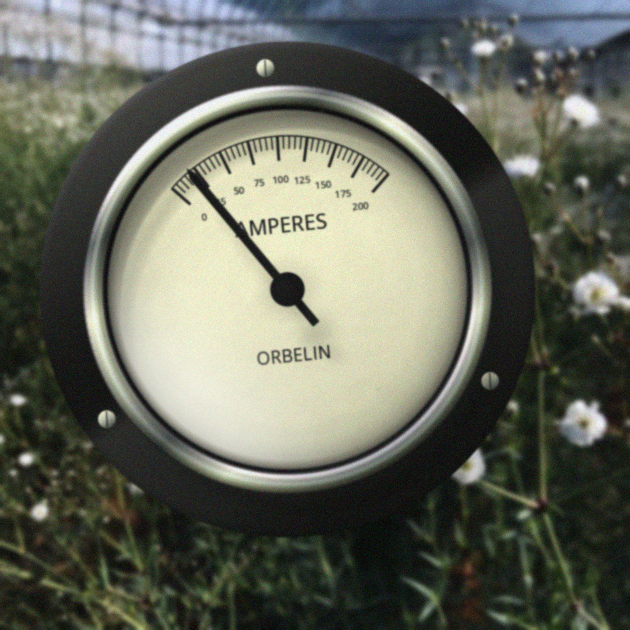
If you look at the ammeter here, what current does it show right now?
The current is 20 A
